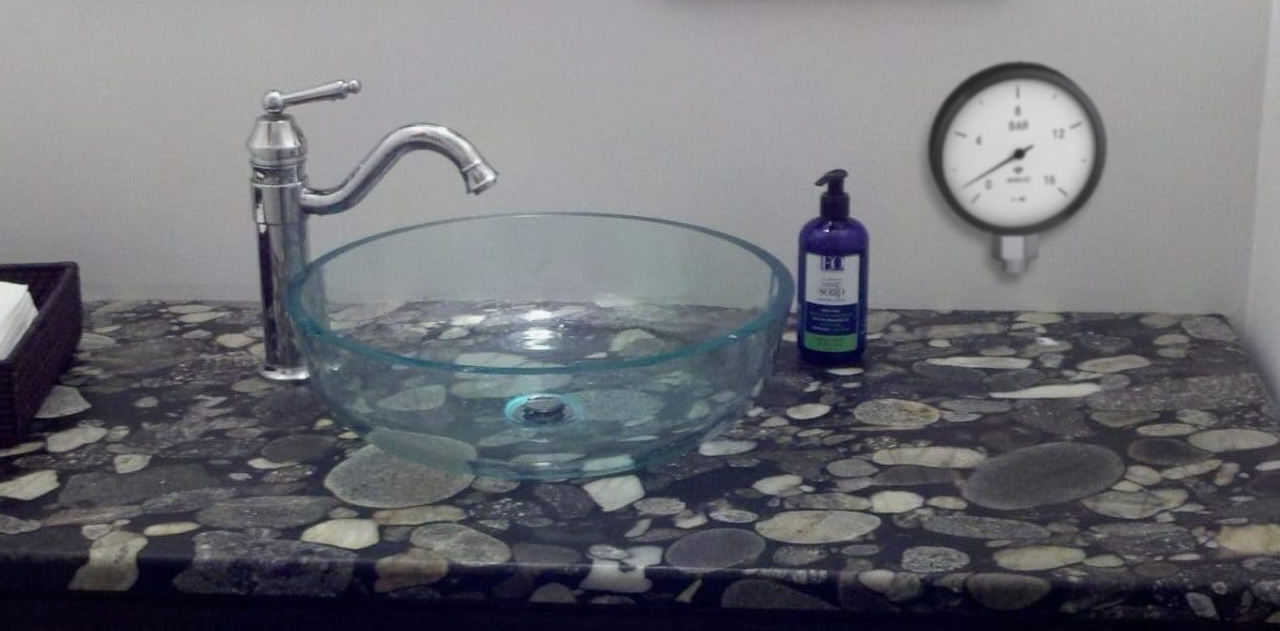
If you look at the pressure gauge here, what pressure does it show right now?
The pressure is 1 bar
